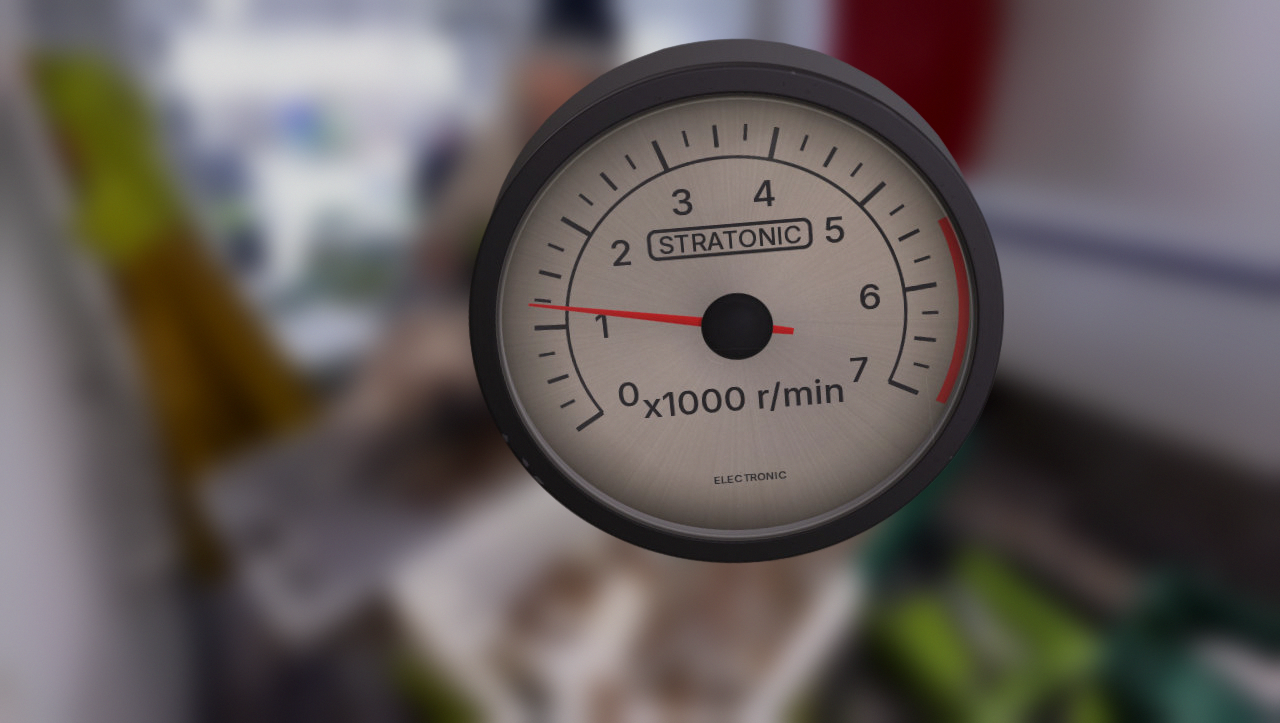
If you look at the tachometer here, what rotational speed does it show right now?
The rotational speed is 1250 rpm
